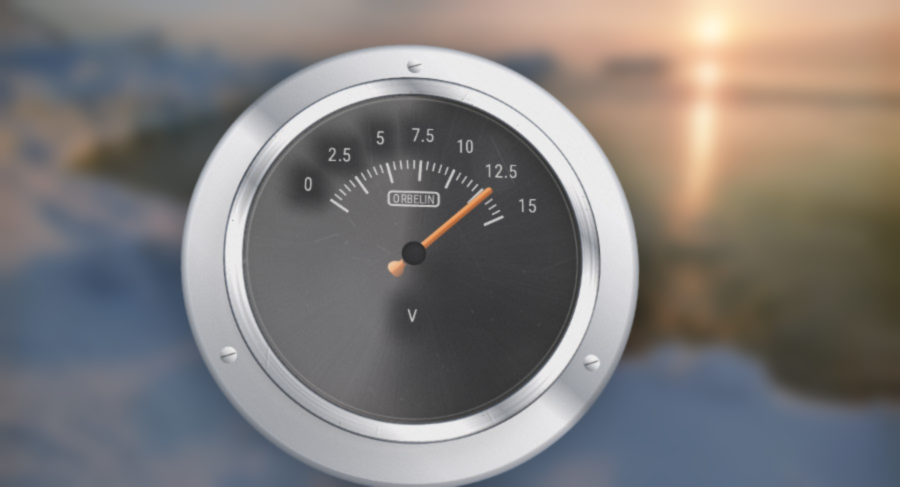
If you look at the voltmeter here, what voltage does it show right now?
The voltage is 13 V
